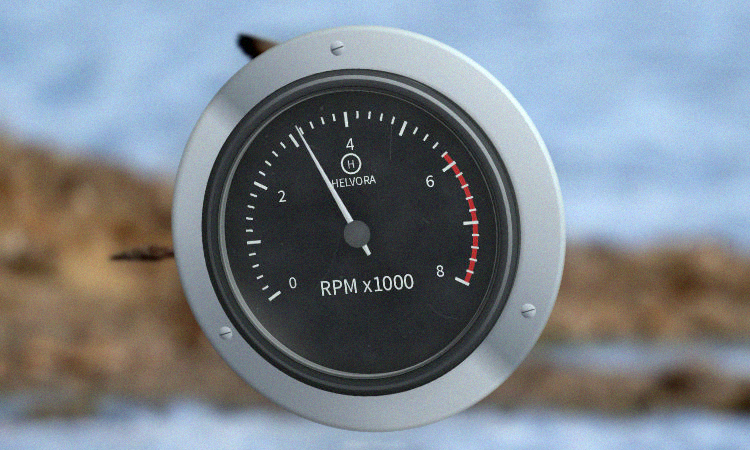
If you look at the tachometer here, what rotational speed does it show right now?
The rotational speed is 3200 rpm
